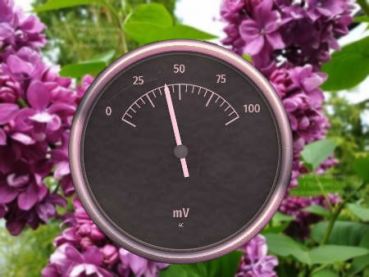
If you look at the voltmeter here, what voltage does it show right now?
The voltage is 40 mV
